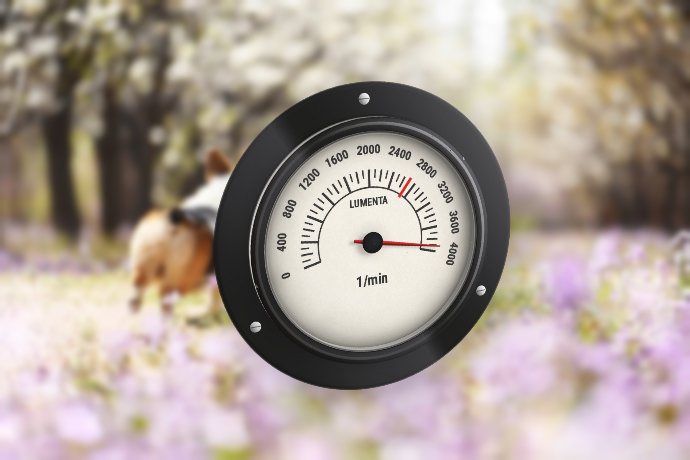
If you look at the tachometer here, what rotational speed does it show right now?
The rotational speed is 3900 rpm
